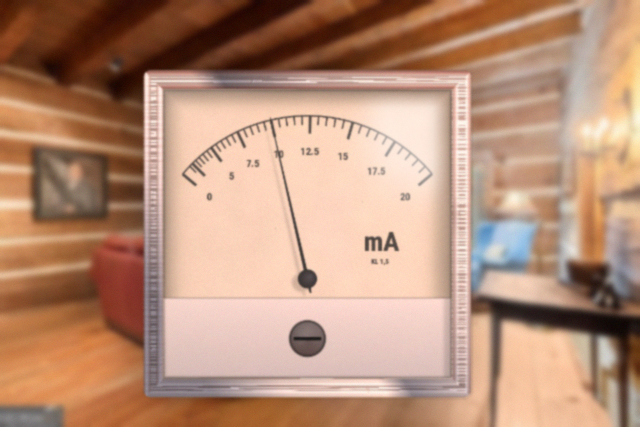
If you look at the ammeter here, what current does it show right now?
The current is 10 mA
